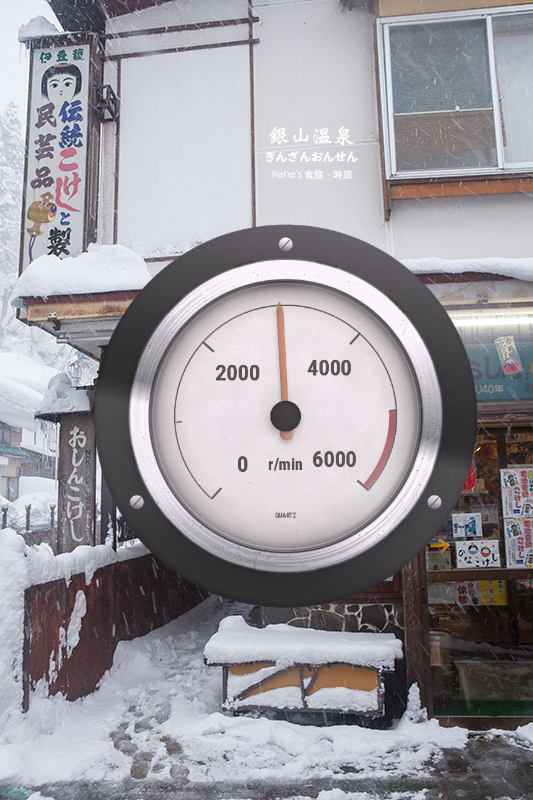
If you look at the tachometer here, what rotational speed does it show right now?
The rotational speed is 3000 rpm
